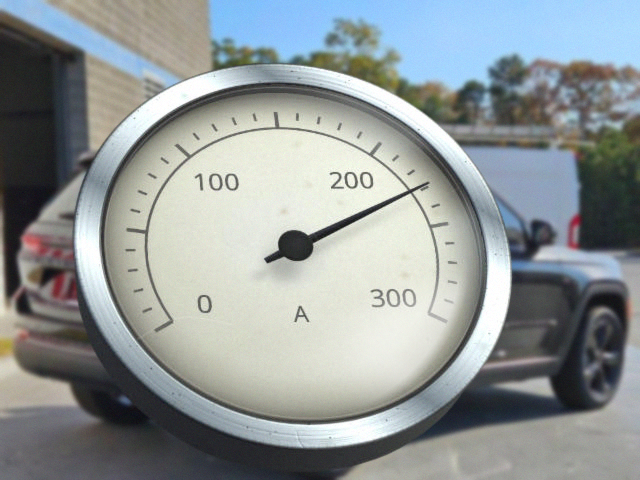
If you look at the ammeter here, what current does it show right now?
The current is 230 A
